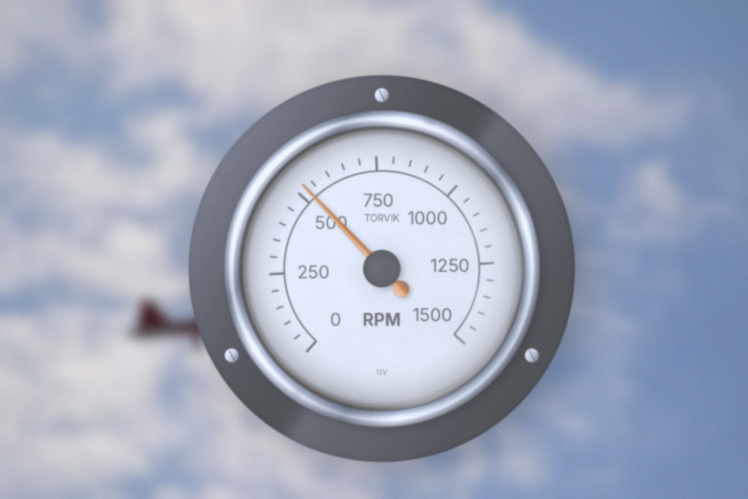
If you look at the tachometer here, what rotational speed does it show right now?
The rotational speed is 525 rpm
